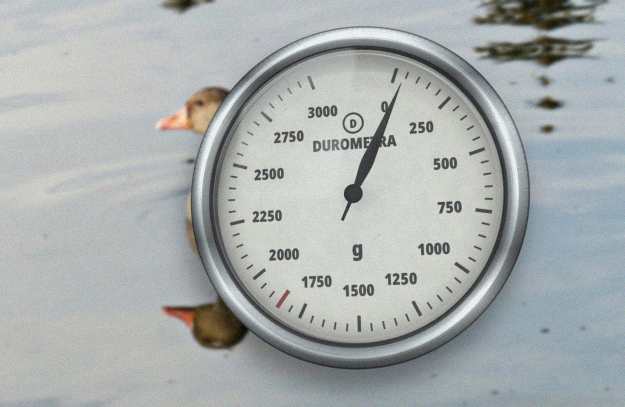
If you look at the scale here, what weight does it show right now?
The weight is 50 g
